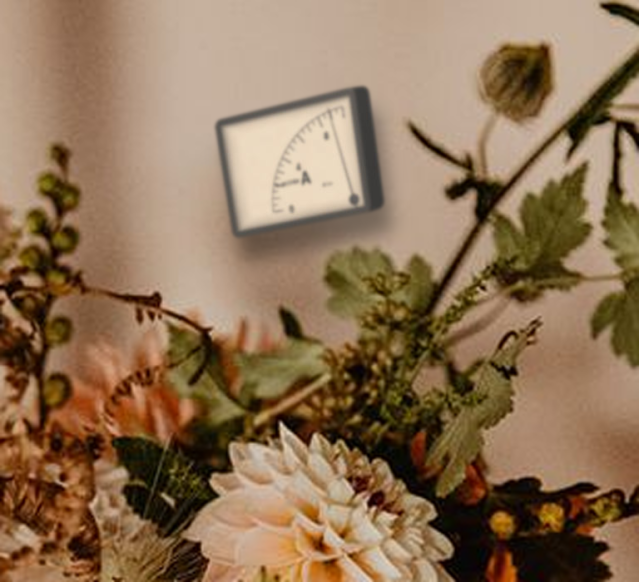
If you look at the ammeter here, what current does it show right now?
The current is 9 A
